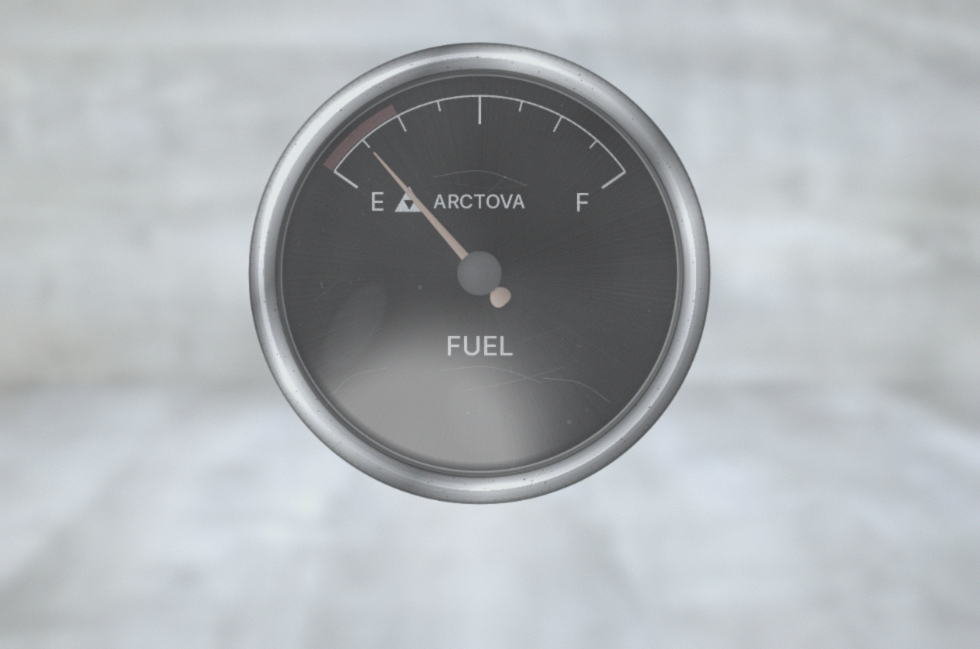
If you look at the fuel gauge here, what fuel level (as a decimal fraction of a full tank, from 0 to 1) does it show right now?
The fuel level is 0.125
